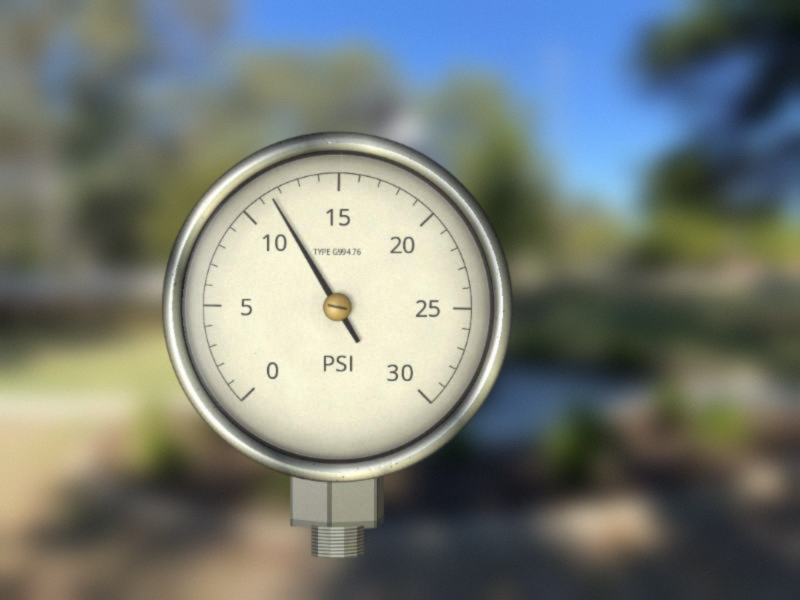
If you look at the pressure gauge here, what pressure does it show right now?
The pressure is 11.5 psi
